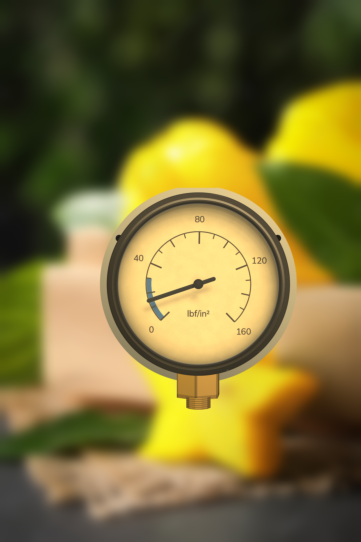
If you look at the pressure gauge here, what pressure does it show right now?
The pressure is 15 psi
